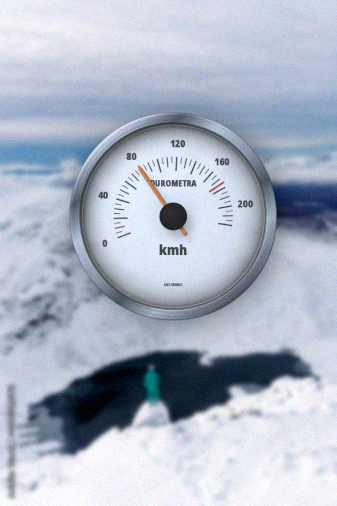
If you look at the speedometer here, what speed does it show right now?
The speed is 80 km/h
